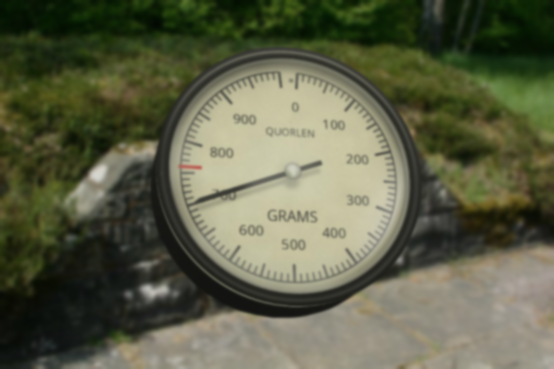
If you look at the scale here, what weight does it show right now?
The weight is 700 g
